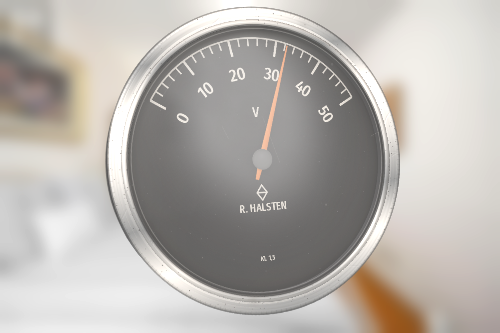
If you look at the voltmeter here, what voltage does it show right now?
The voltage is 32 V
